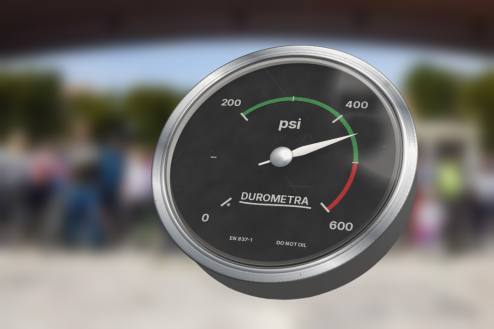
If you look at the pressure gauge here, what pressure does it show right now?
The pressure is 450 psi
